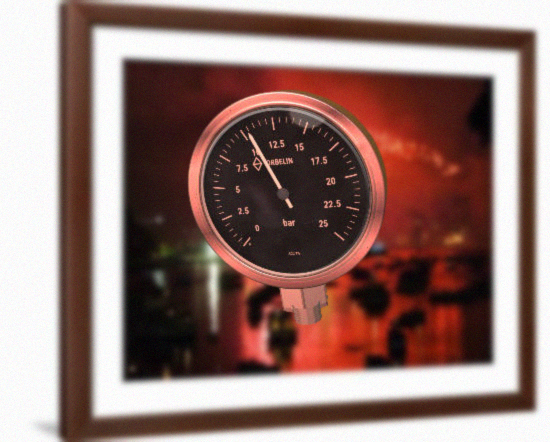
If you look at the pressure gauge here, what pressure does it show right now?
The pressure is 10.5 bar
